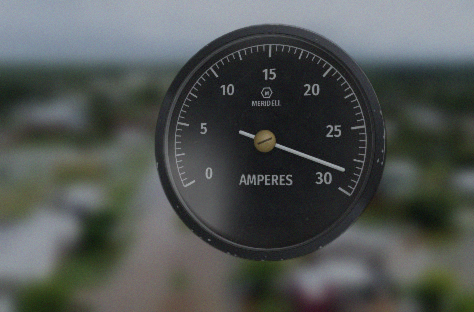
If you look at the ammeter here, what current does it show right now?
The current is 28.5 A
